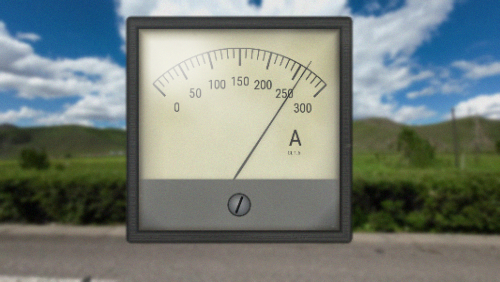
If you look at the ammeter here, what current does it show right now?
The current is 260 A
